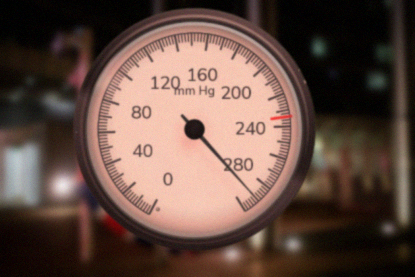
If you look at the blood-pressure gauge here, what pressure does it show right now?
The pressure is 290 mmHg
